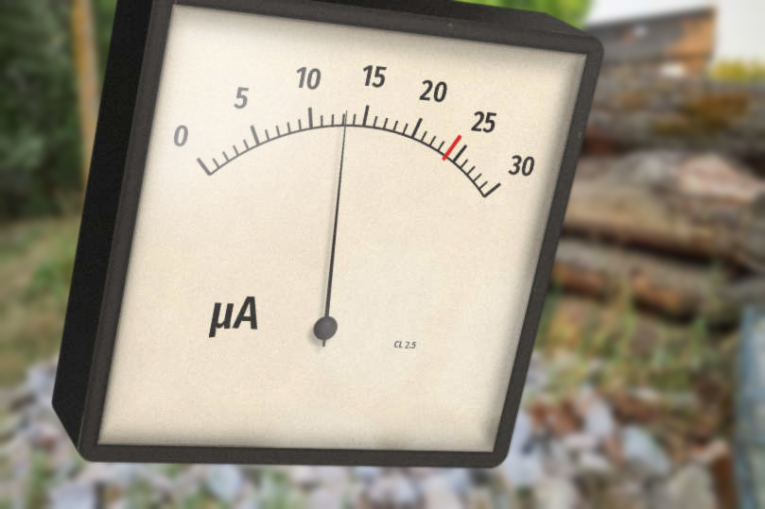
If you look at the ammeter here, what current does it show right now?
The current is 13 µA
